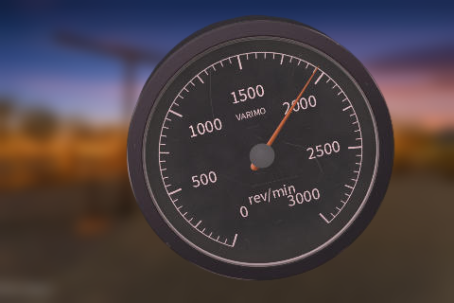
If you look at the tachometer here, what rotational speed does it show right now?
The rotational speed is 1950 rpm
